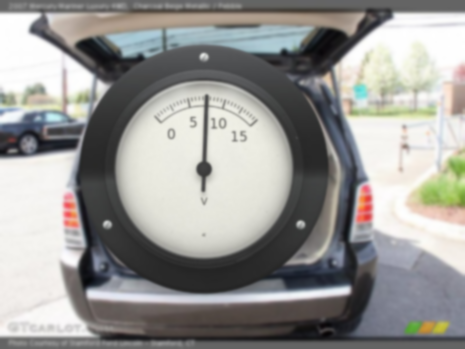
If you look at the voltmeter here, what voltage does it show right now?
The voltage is 7.5 V
